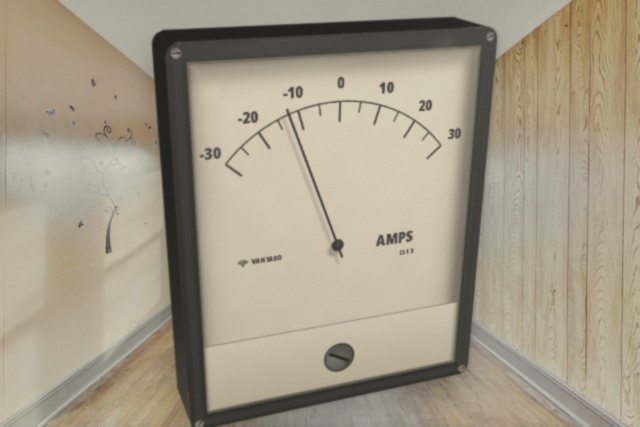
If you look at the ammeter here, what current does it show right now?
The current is -12.5 A
